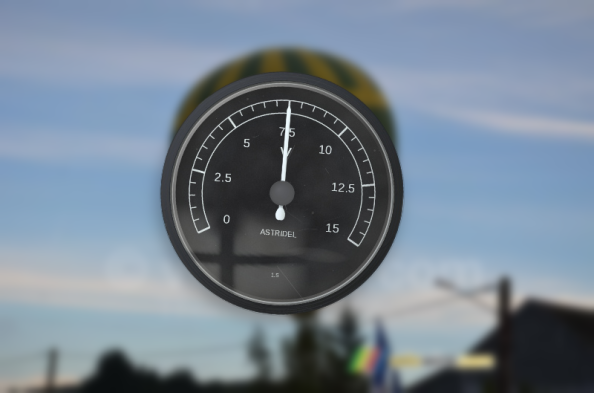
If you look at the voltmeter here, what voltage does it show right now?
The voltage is 7.5 V
